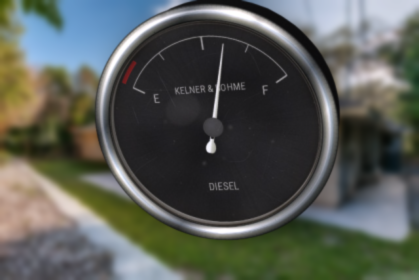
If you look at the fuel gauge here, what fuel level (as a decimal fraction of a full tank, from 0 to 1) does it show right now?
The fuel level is 0.625
